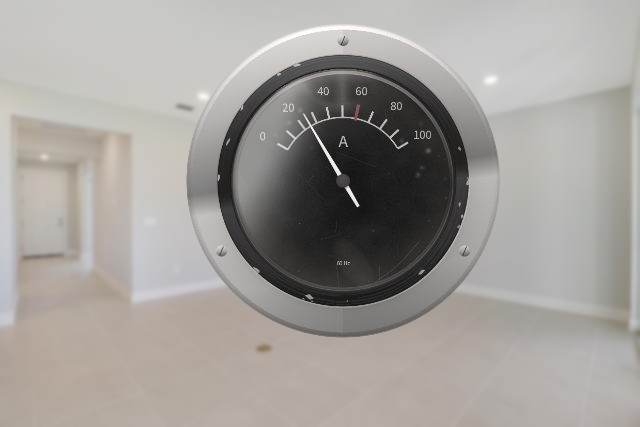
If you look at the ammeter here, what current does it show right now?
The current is 25 A
